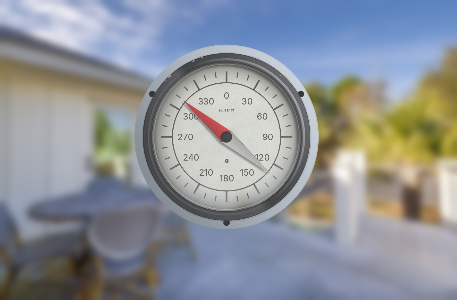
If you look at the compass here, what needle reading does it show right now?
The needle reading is 310 °
